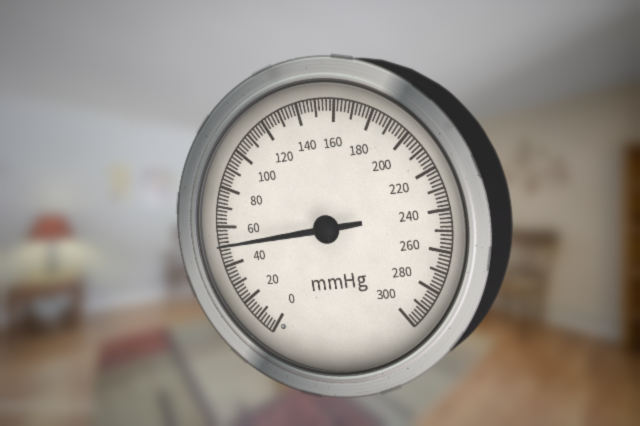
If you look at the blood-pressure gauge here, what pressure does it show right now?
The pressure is 50 mmHg
